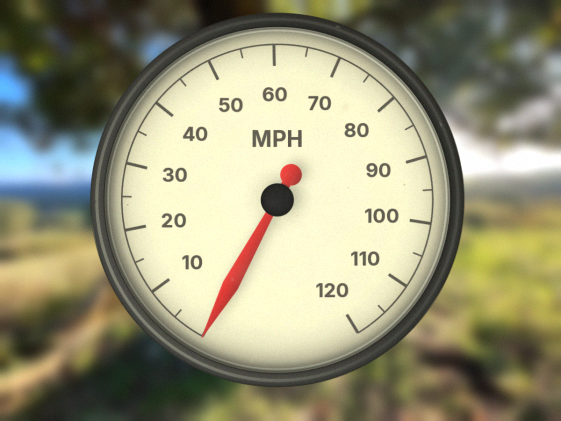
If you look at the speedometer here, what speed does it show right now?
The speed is 0 mph
